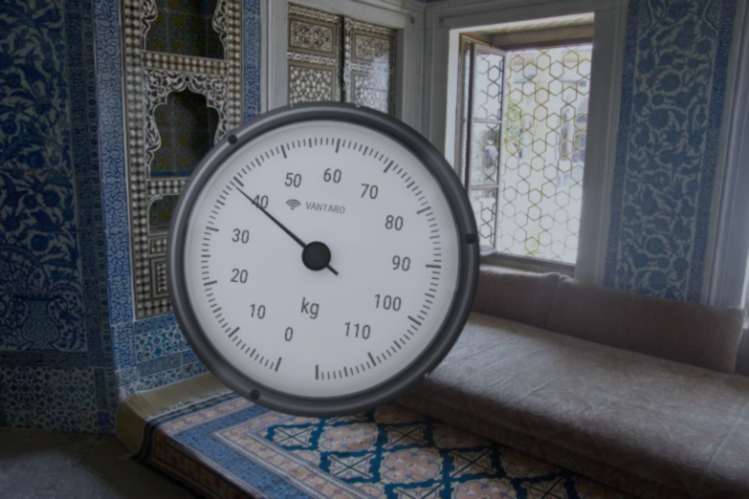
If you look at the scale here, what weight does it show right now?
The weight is 39 kg
